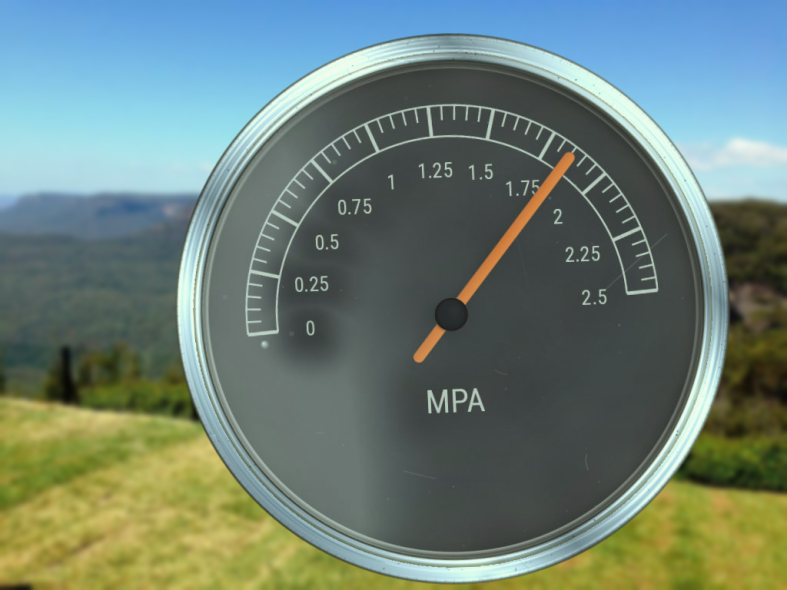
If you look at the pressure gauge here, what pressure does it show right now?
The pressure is 1.85 MPa
